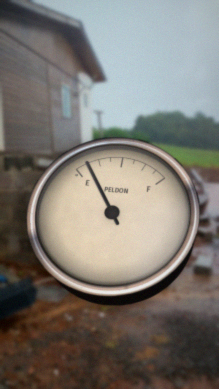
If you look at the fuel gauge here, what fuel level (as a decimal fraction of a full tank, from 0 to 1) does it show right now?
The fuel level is 0.125
